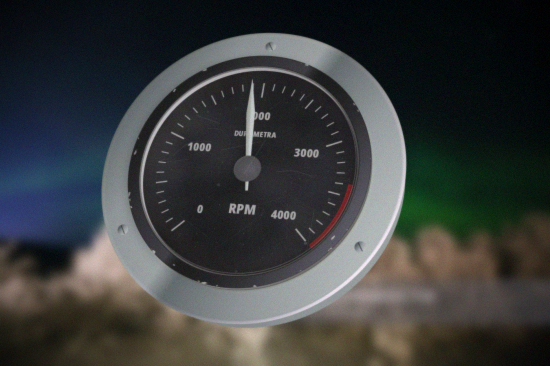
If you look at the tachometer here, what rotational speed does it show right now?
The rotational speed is 1900 rpm
